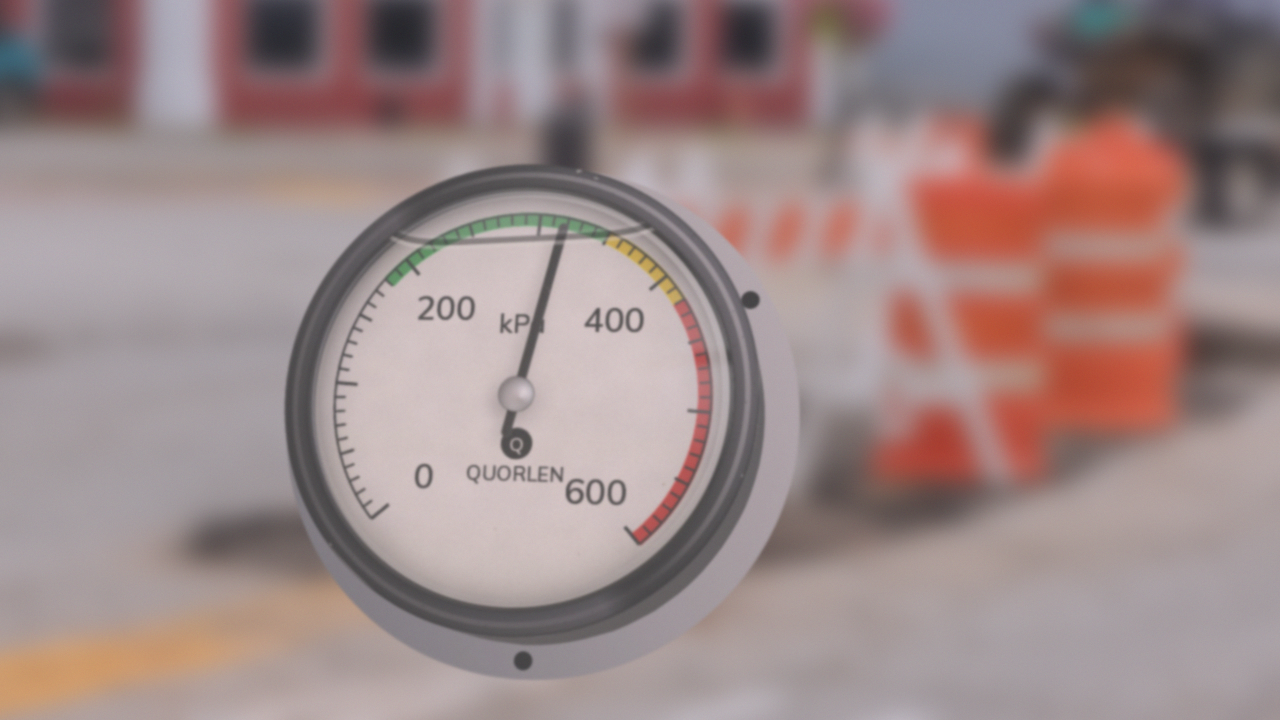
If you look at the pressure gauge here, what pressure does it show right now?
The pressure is 320 kPa
